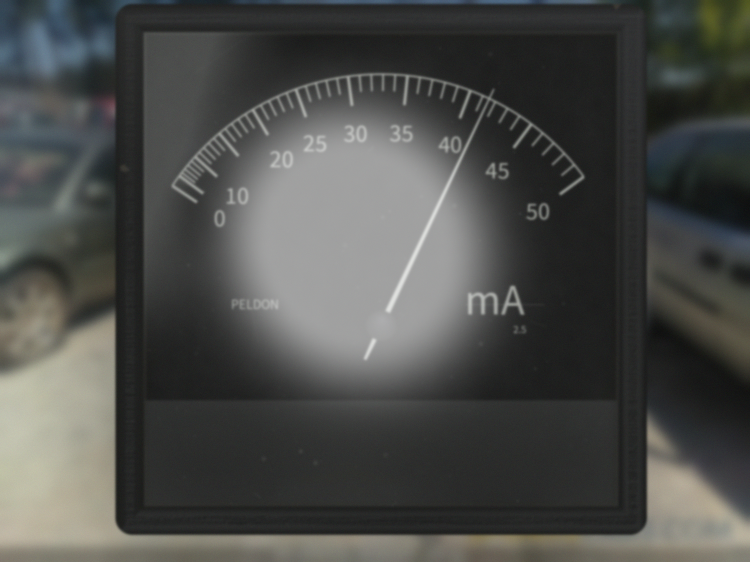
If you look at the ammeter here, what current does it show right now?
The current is 41.5 mA
